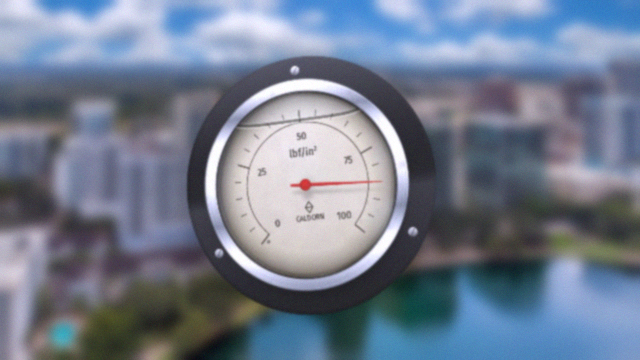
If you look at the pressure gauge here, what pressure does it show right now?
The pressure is 85 psi
